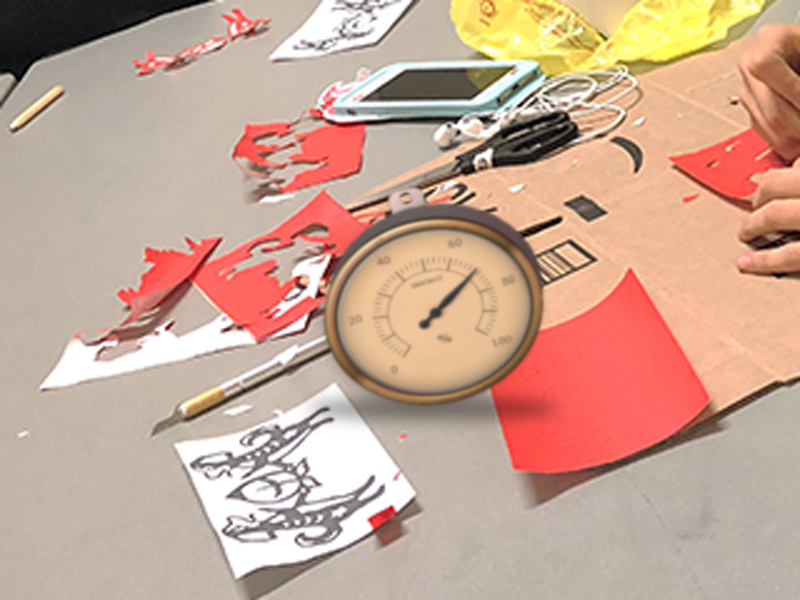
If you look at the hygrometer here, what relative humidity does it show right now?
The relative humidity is 70 %
